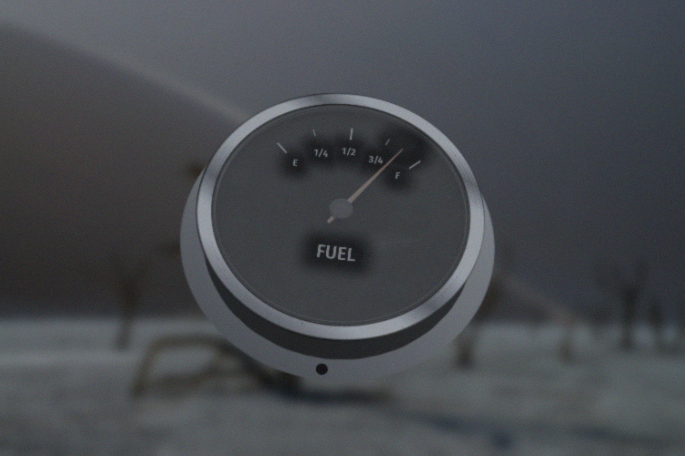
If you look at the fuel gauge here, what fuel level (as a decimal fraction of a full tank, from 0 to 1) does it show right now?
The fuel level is 0.875
